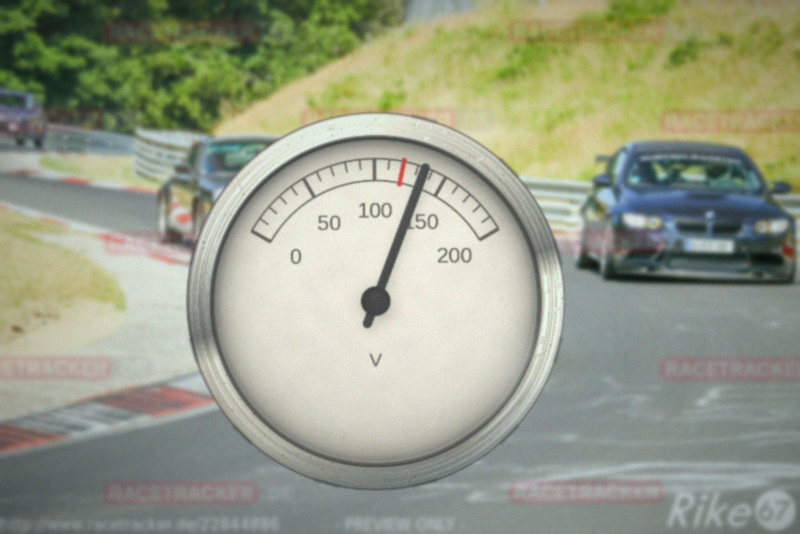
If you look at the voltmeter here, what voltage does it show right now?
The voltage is 135 V
